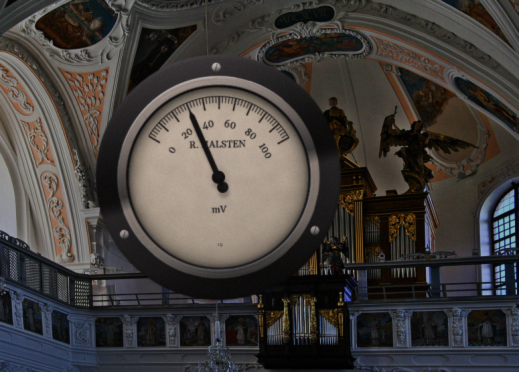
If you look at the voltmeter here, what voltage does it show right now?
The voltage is 30 mV
